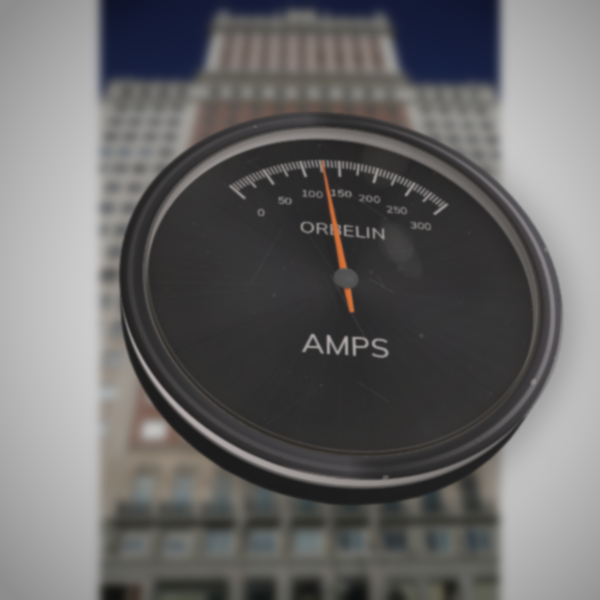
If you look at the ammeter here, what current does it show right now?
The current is 125 A
